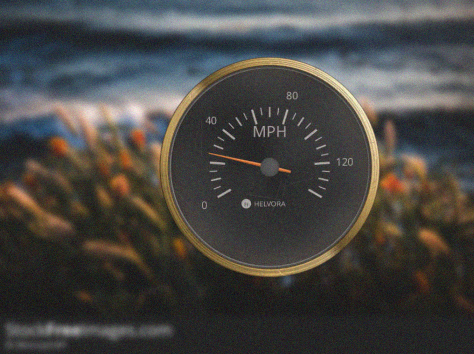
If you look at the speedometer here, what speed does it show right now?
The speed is 25 mph
